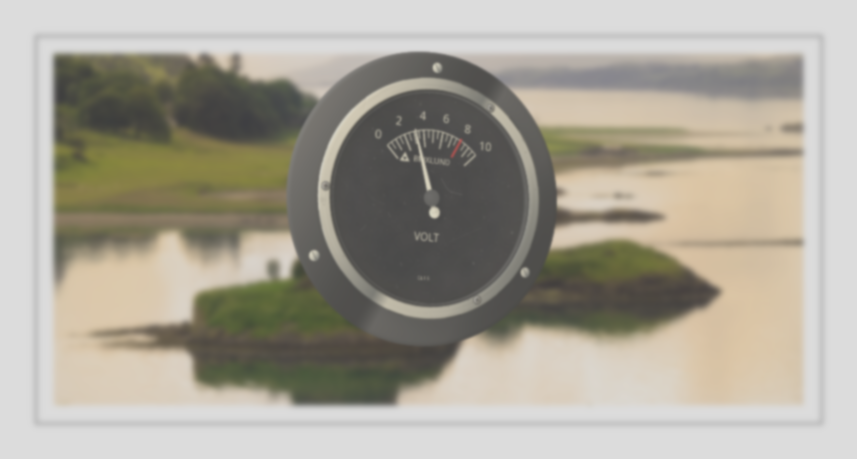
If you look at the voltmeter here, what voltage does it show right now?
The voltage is 3 V
